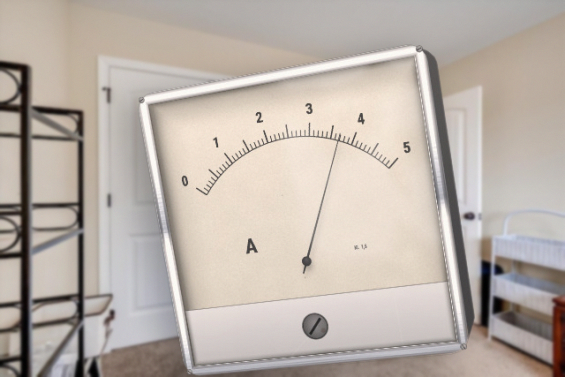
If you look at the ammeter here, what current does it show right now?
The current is 3.7 A
